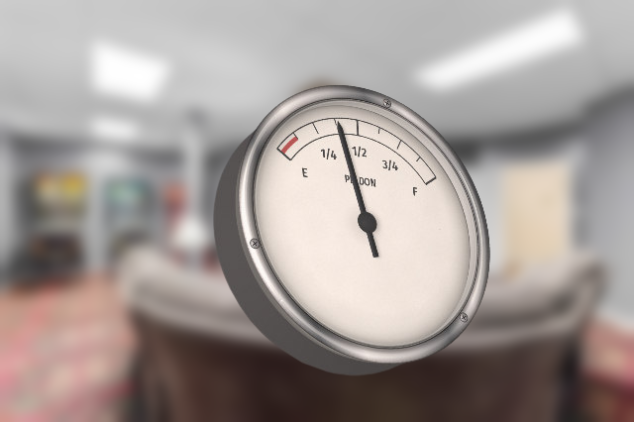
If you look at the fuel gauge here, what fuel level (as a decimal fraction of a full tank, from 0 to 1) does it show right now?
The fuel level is 0.375
